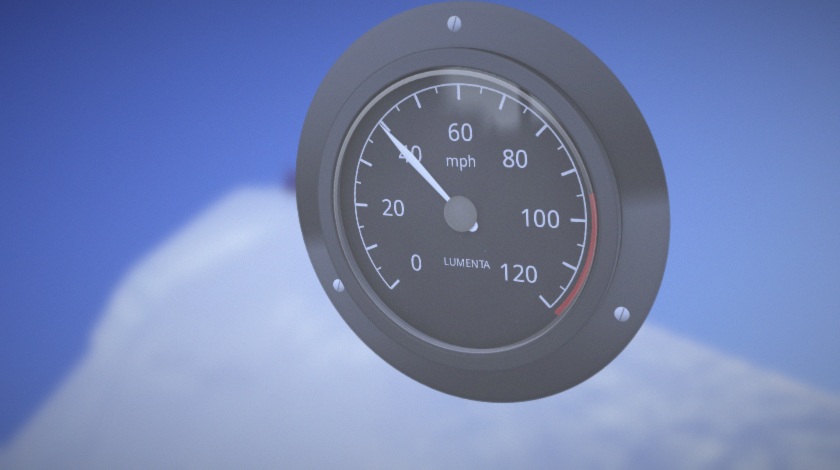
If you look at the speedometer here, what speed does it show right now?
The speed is 40 mph
